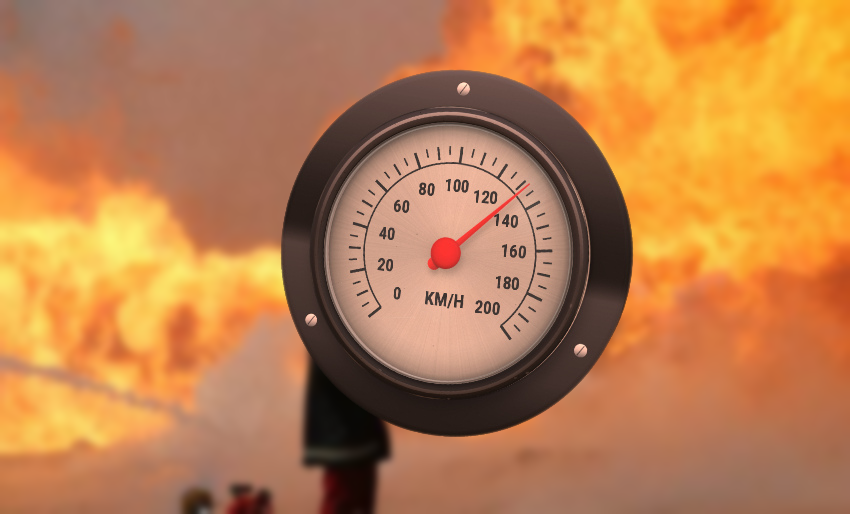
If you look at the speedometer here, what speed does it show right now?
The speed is 132.5 km/h
